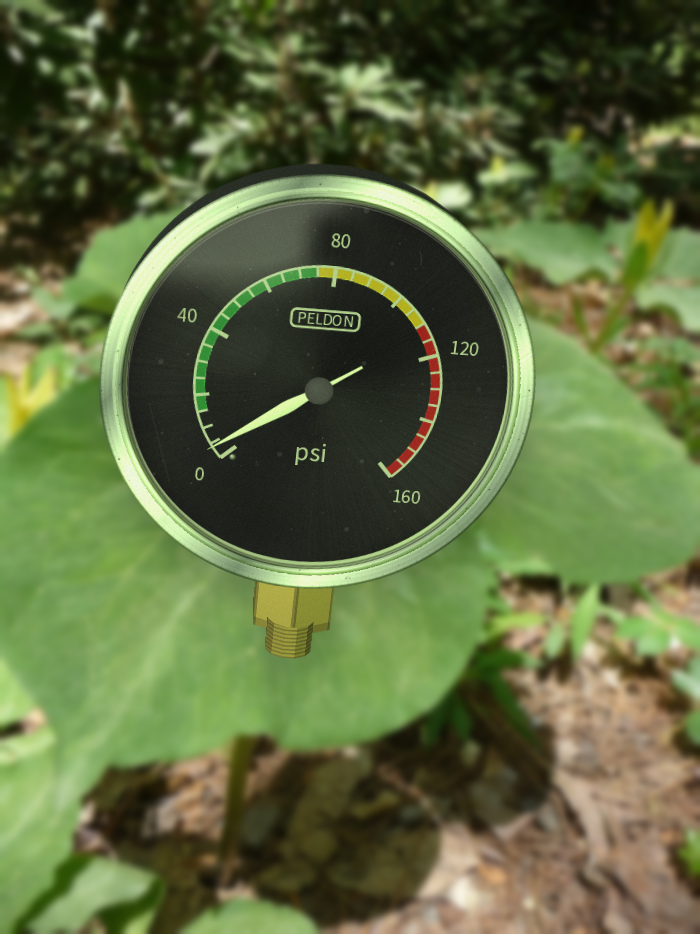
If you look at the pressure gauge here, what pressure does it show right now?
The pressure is 5 psi
